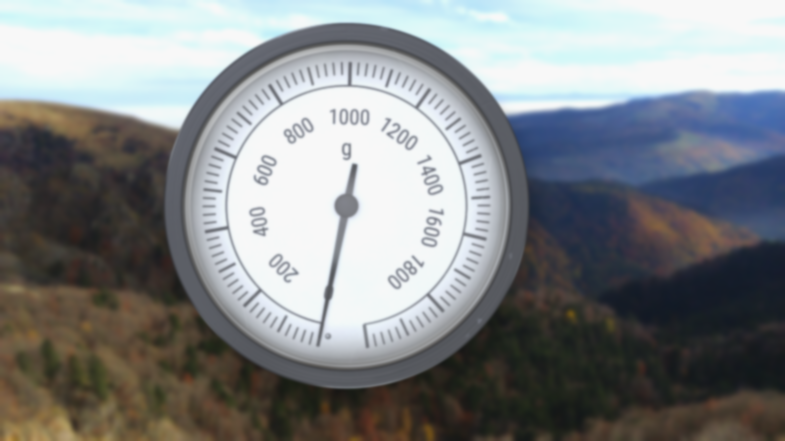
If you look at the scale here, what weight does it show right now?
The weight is 0 g
